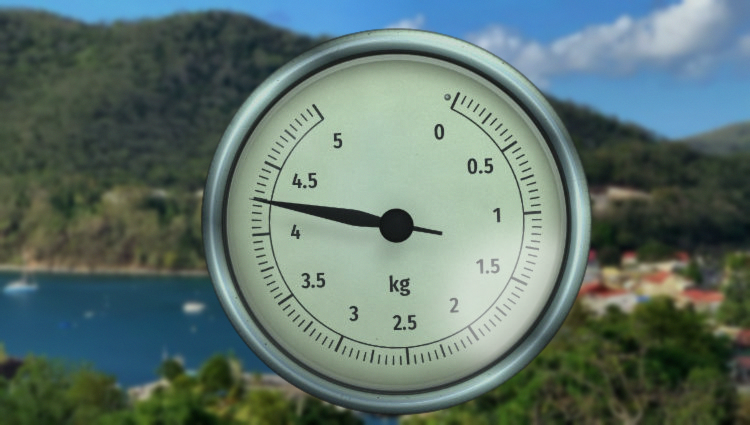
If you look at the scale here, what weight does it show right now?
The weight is 4.25 kg
